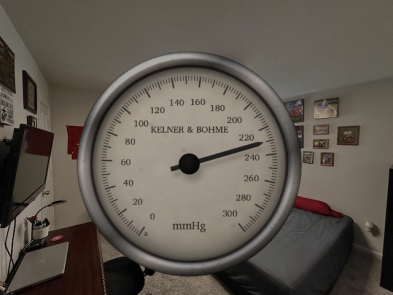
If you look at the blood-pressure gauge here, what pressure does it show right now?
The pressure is 230 mmHg
